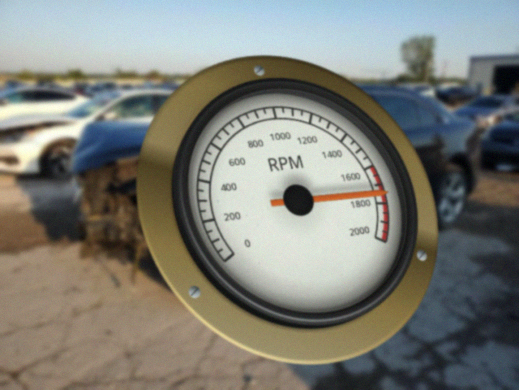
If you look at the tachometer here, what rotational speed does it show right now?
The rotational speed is 1750 rpm
